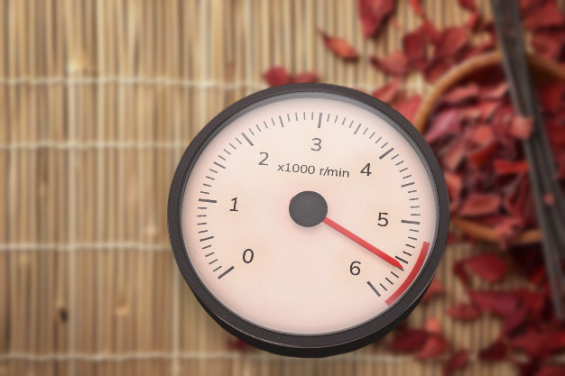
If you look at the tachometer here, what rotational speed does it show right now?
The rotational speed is 5600 rpm
